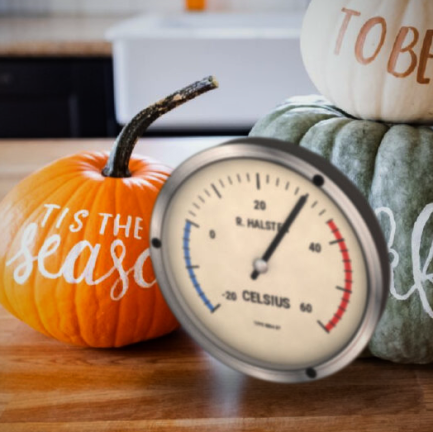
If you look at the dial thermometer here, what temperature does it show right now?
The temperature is 30 °C
